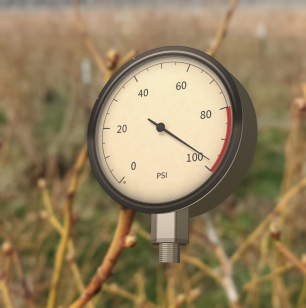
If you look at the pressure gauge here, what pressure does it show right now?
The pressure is 97.5 psi
